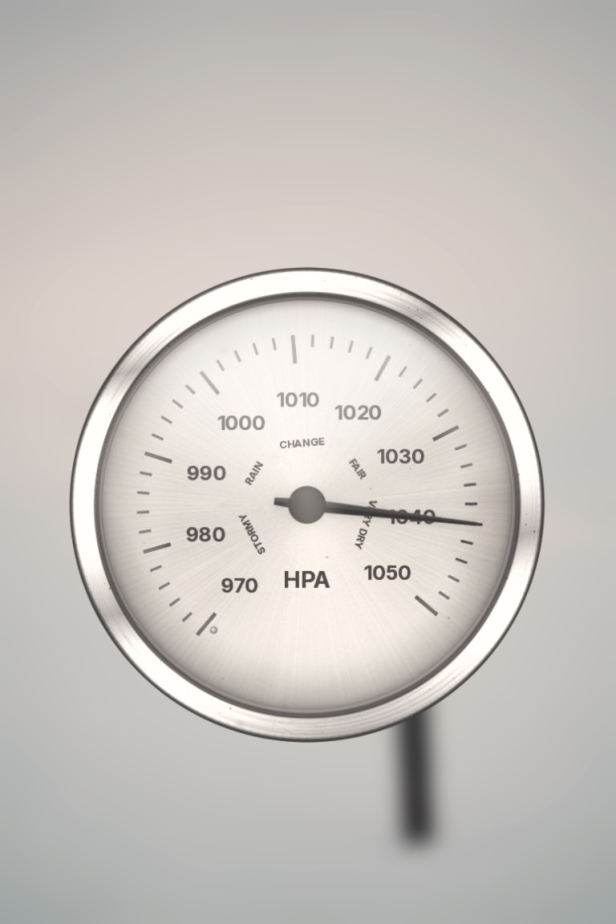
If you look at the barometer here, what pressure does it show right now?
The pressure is 1040 hPa
